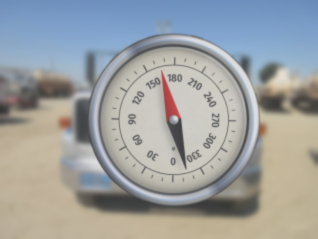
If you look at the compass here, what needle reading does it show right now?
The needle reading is 165 °
